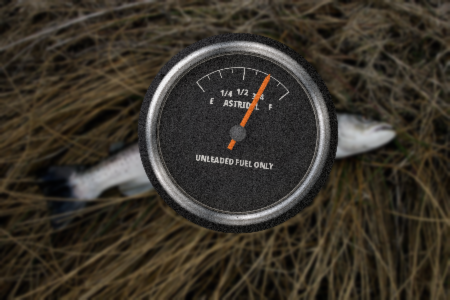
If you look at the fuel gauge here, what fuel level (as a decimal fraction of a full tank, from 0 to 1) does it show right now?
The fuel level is 0.75
